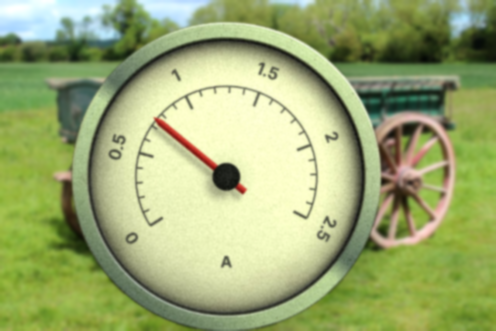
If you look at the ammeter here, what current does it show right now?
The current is 0.75 A
